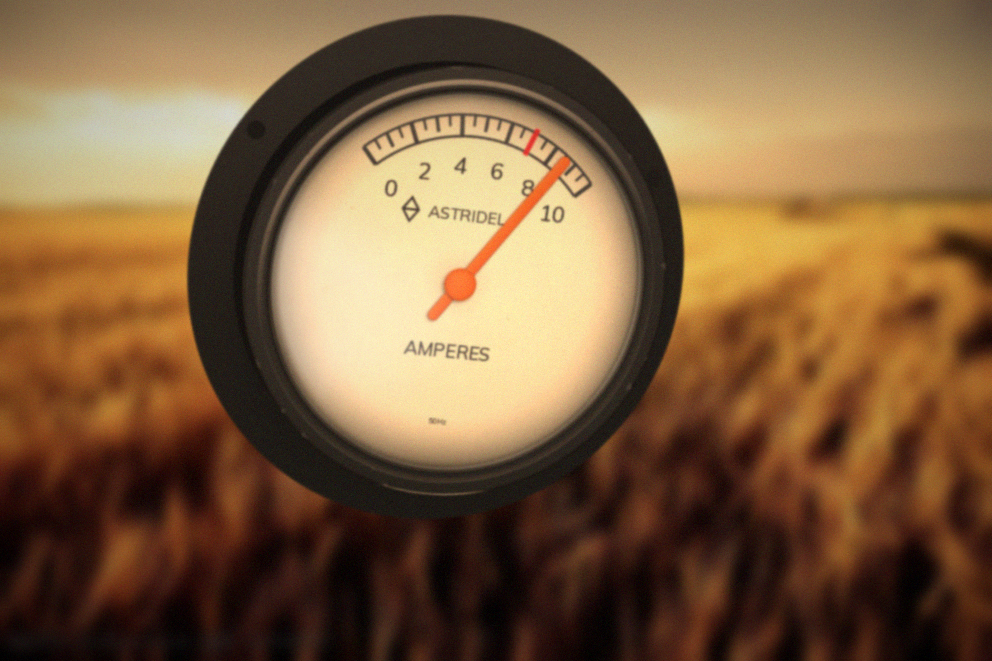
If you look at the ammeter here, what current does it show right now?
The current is 8.5 A
